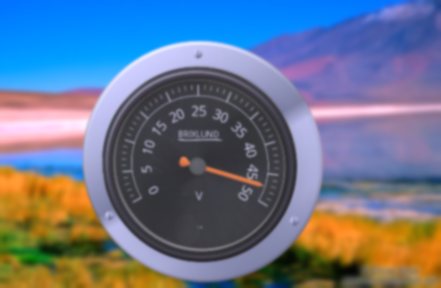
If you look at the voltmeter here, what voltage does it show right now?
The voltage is 47 V
